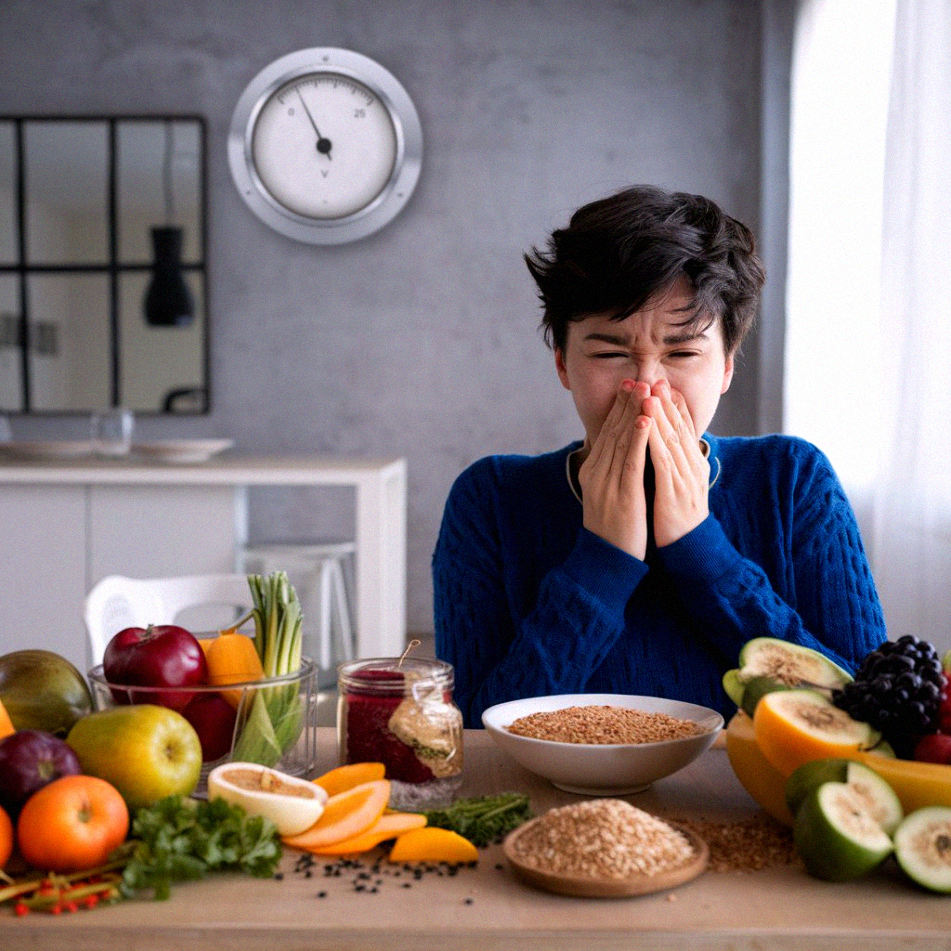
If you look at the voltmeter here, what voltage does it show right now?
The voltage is 5 V
